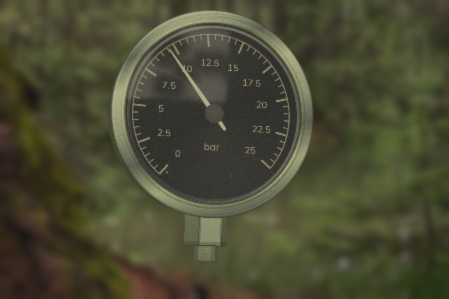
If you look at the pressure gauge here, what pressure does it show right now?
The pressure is 9.5 bar
